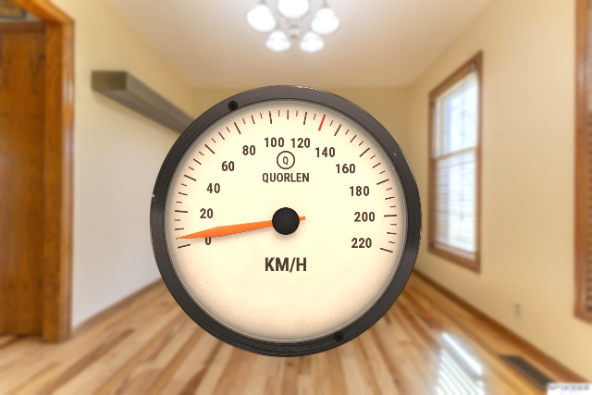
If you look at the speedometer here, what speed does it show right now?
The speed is 5 km/h
